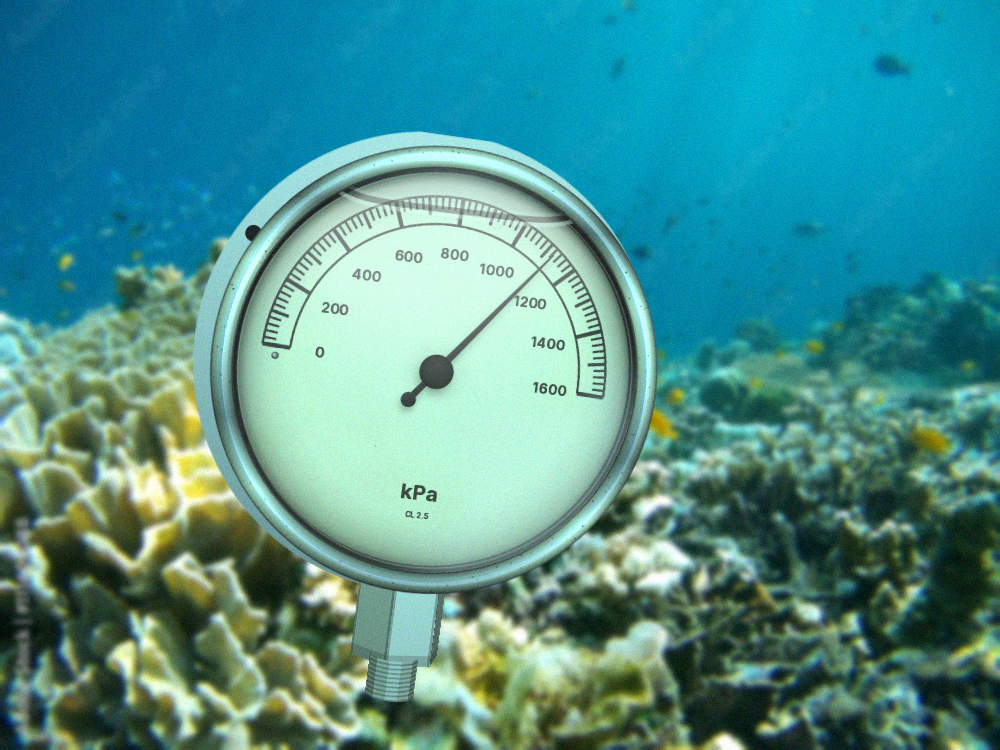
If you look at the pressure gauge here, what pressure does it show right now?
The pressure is 1120 kPa
